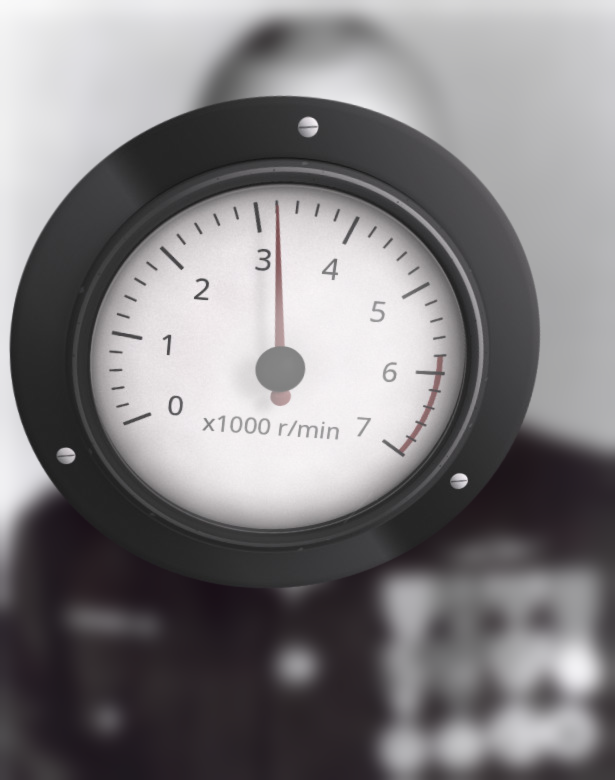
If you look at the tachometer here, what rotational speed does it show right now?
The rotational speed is 3200 rpm
